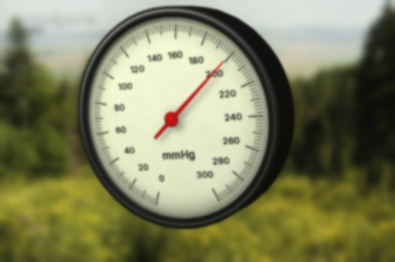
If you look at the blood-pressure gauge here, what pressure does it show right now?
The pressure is 200 mmHg
